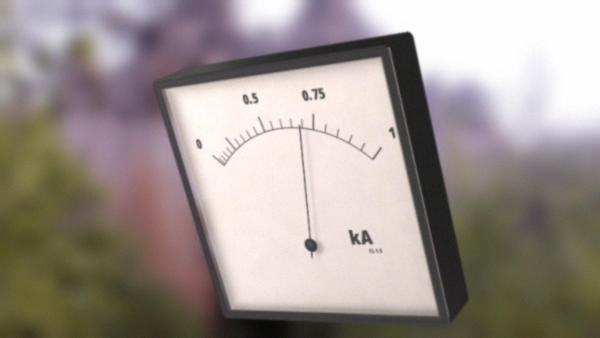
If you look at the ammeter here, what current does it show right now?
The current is 0.7 kA
